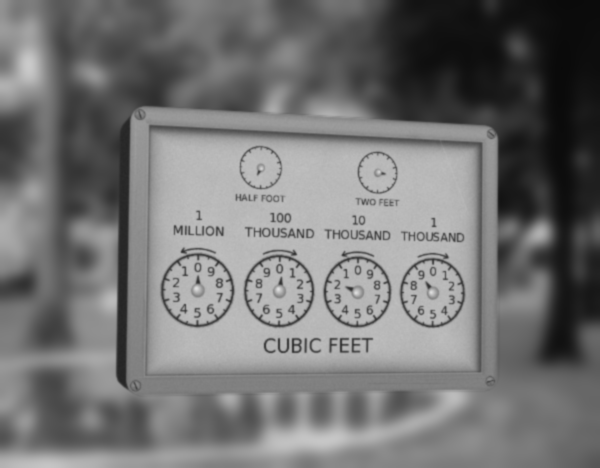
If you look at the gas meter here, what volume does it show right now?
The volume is 1900 ft³
